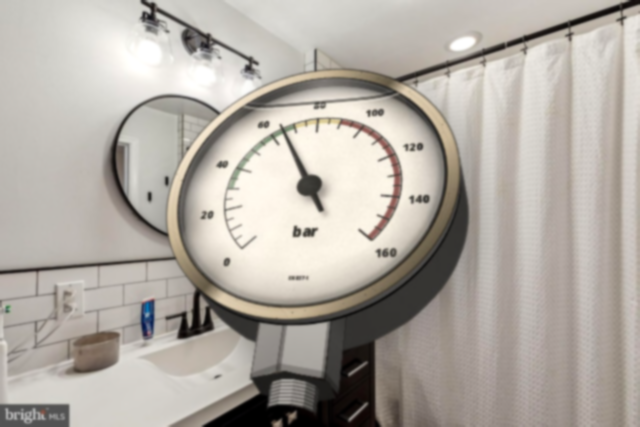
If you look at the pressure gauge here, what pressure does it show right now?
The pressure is 65 bar
